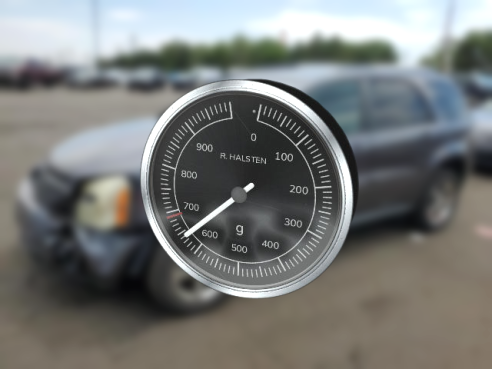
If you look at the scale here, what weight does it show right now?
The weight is 640 g
